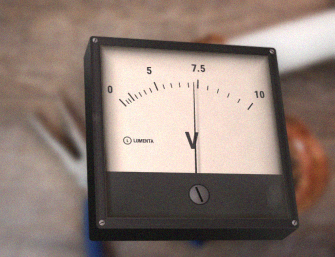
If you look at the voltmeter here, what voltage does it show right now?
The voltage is 7.25 V
